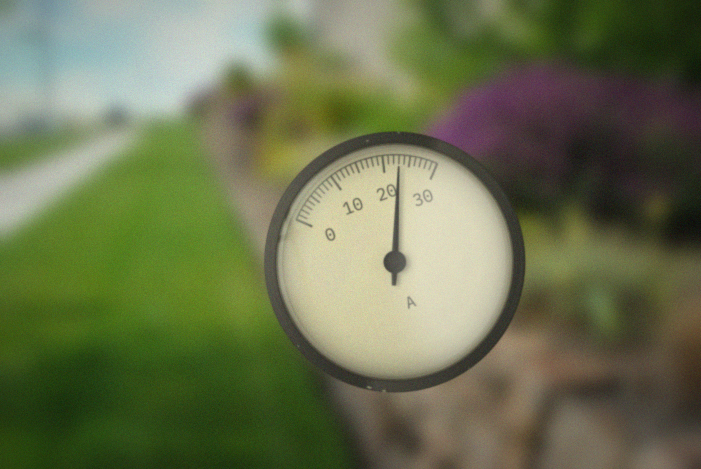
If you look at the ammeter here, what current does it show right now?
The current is 23 A
